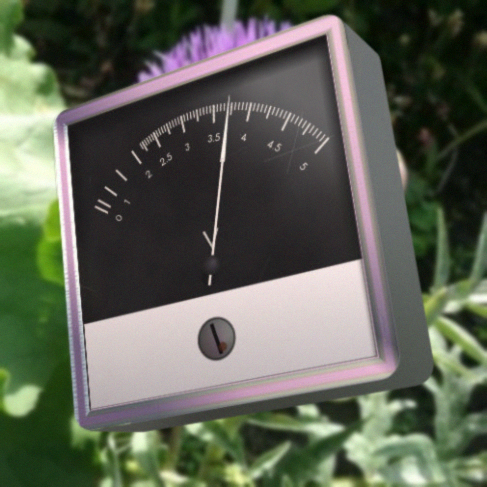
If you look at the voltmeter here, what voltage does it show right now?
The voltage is 3.75 V
